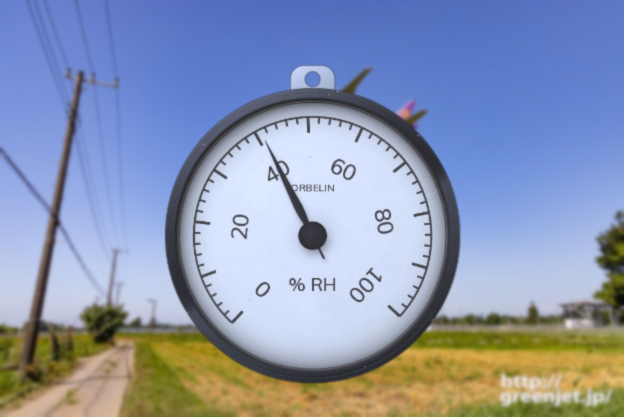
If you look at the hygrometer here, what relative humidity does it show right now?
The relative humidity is 41 %
